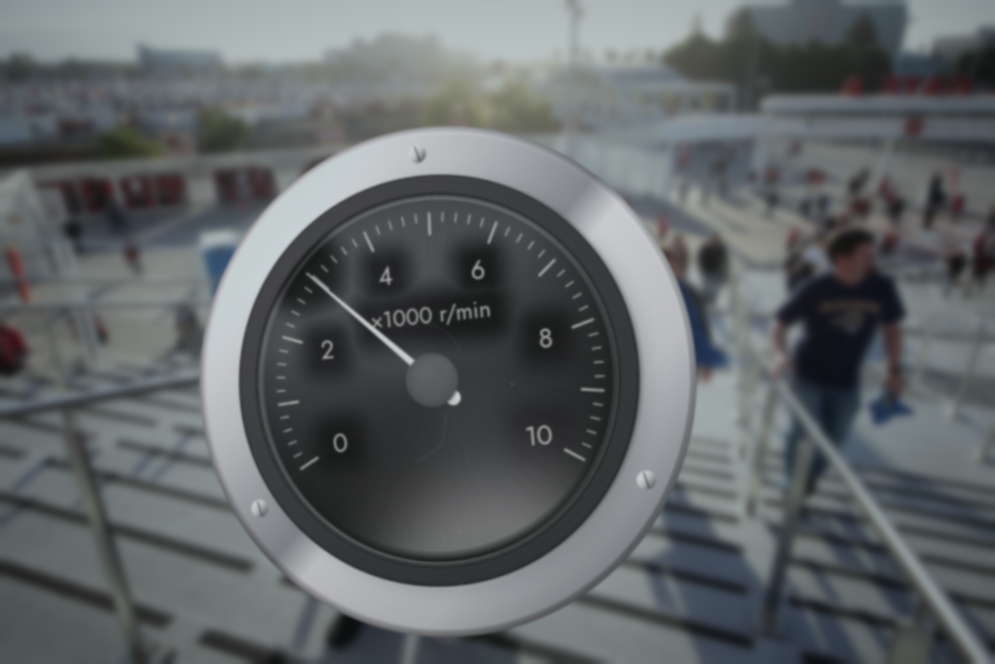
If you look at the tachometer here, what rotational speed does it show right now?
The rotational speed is 3000 rpm
